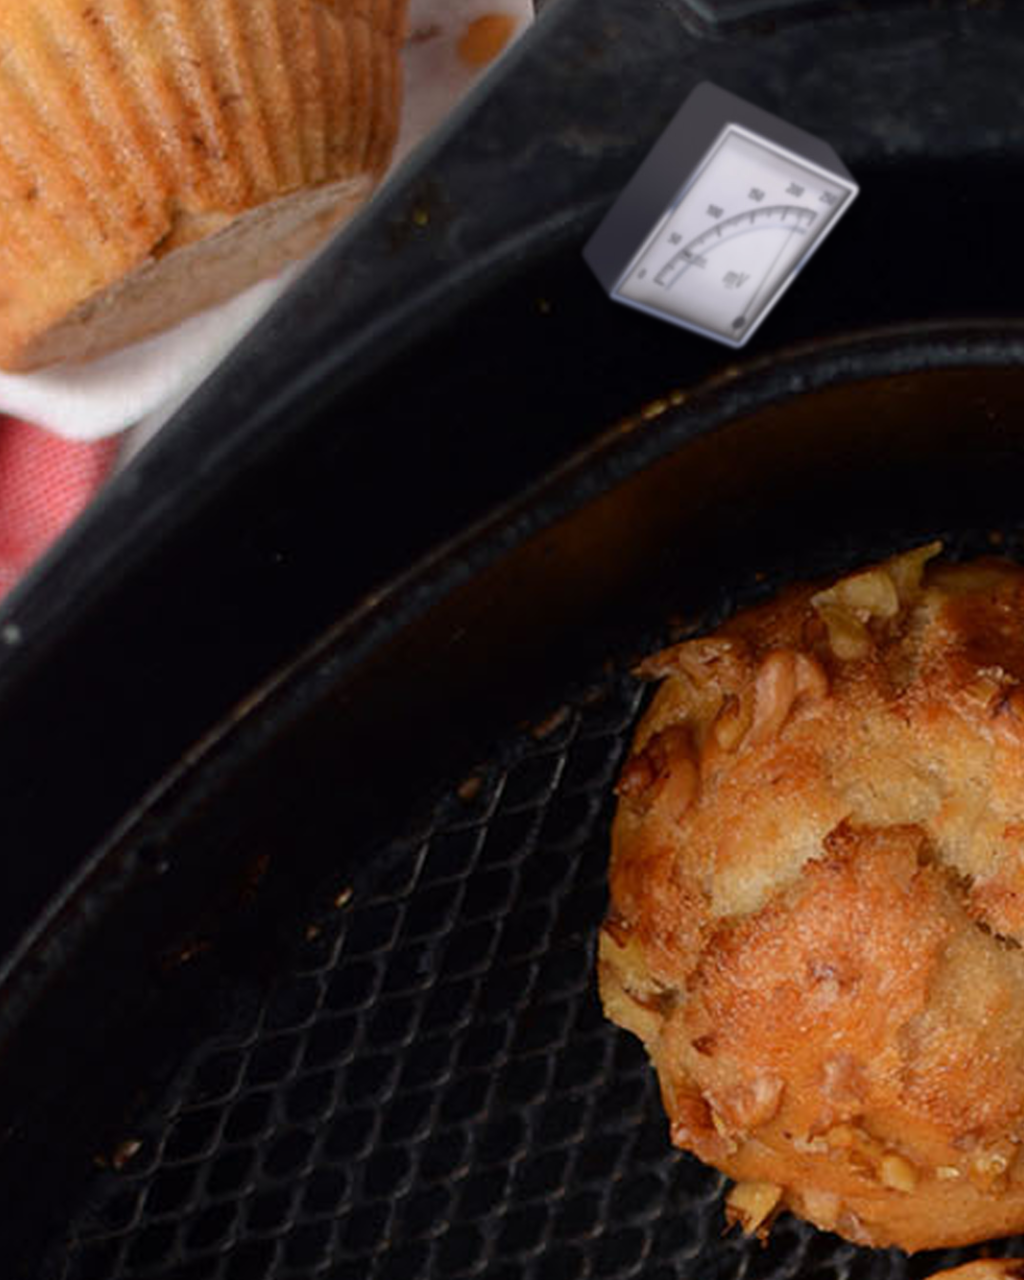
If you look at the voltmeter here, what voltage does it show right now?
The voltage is 225 mV
